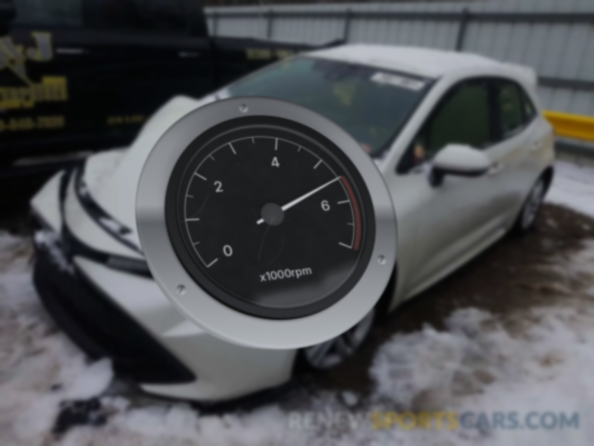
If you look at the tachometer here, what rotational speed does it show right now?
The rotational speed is 5500 rpm
